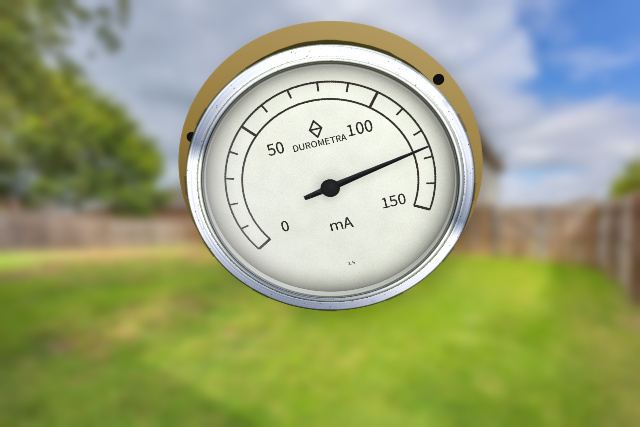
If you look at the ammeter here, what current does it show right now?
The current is 125 mA
